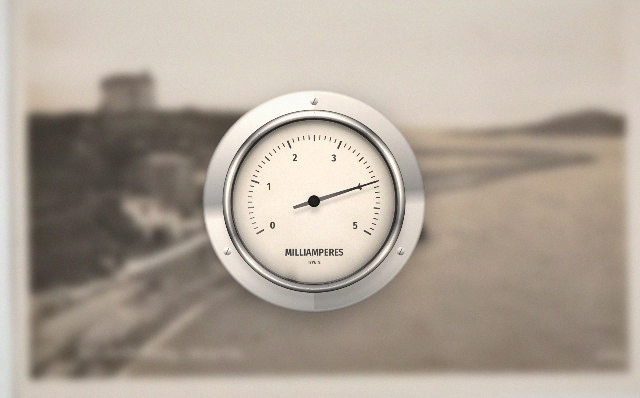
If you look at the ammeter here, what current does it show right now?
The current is 4 mA
